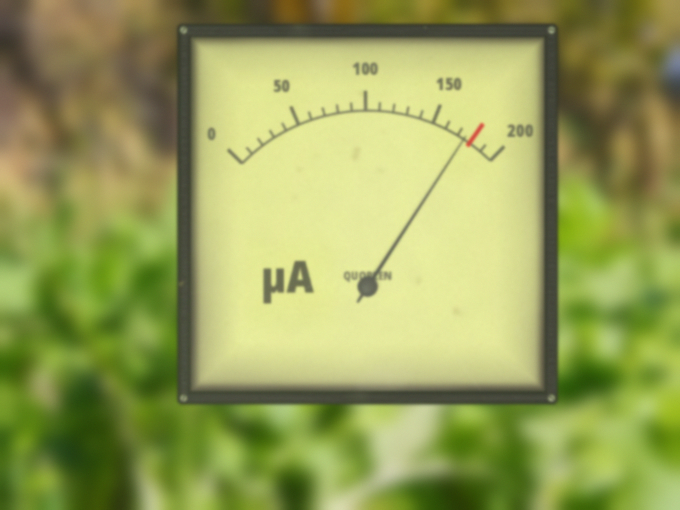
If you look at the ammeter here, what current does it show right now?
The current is 175 µA
